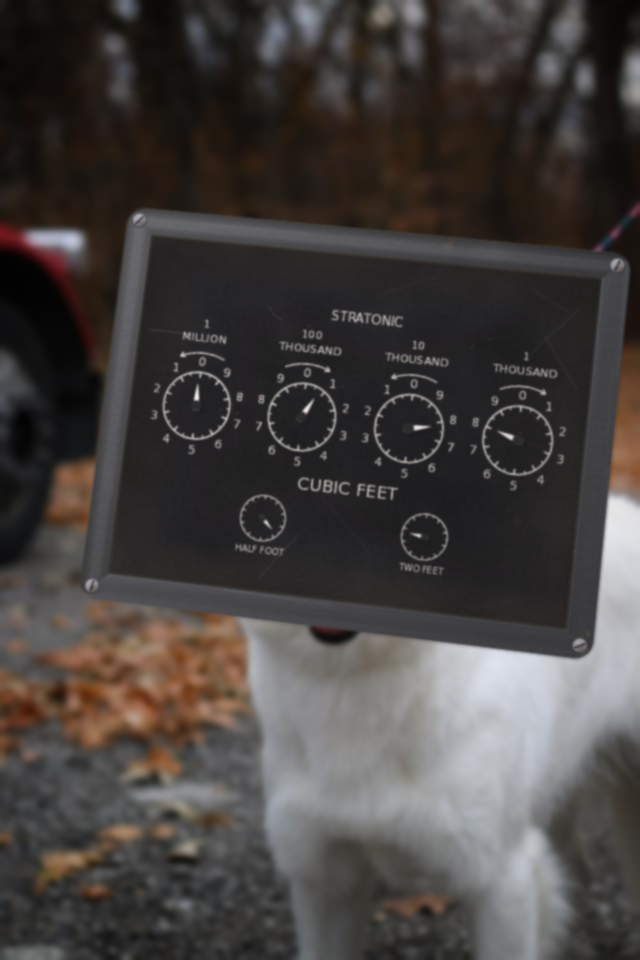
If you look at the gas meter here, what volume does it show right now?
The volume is 7800 ft³
